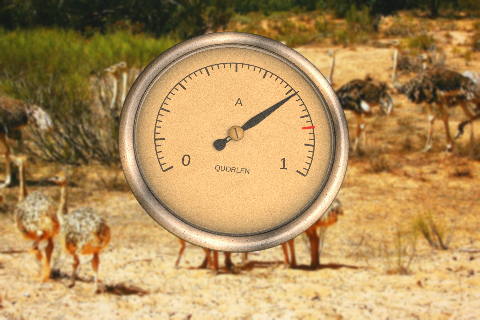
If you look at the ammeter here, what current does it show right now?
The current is 0.72 A
